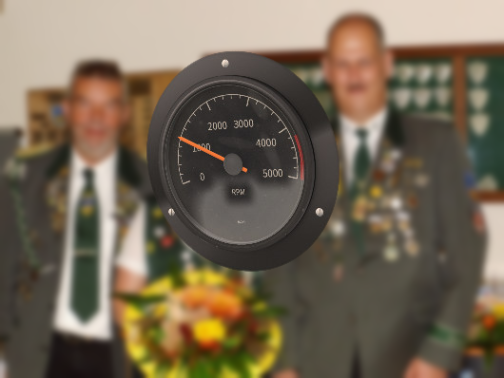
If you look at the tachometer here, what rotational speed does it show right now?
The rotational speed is 1000 rpm
